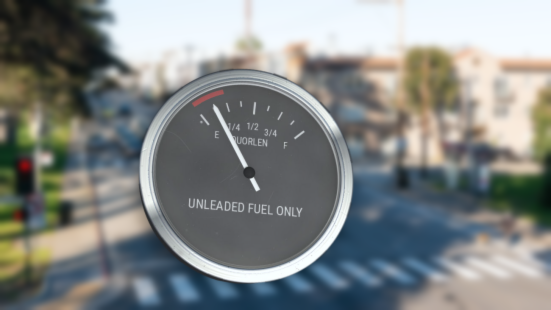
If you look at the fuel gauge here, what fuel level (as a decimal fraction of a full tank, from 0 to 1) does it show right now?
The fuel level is 0.125
